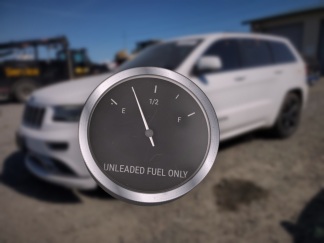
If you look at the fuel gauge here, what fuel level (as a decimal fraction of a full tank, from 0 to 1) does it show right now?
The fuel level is 0.25
